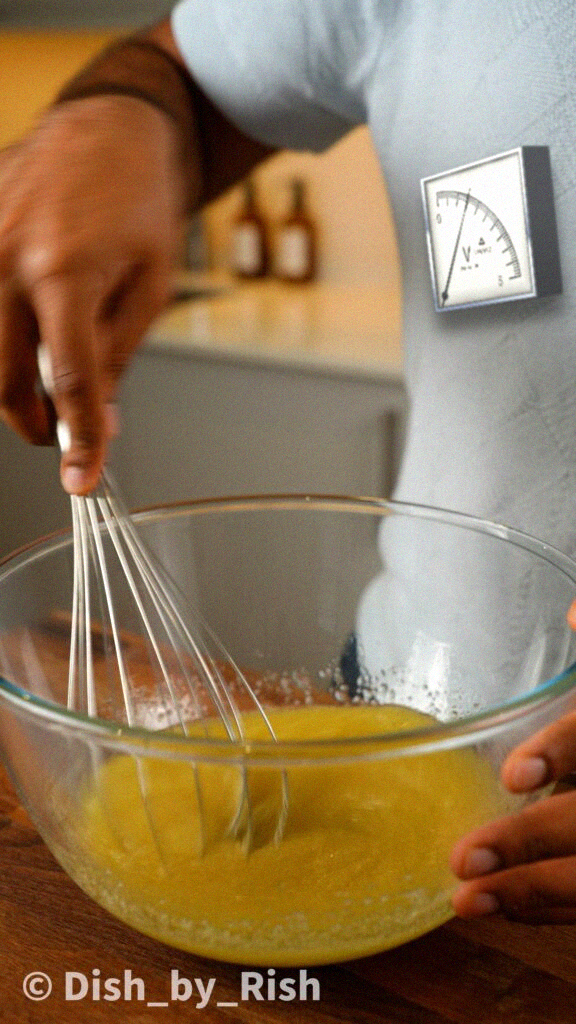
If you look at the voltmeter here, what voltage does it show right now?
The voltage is 1.5 V
